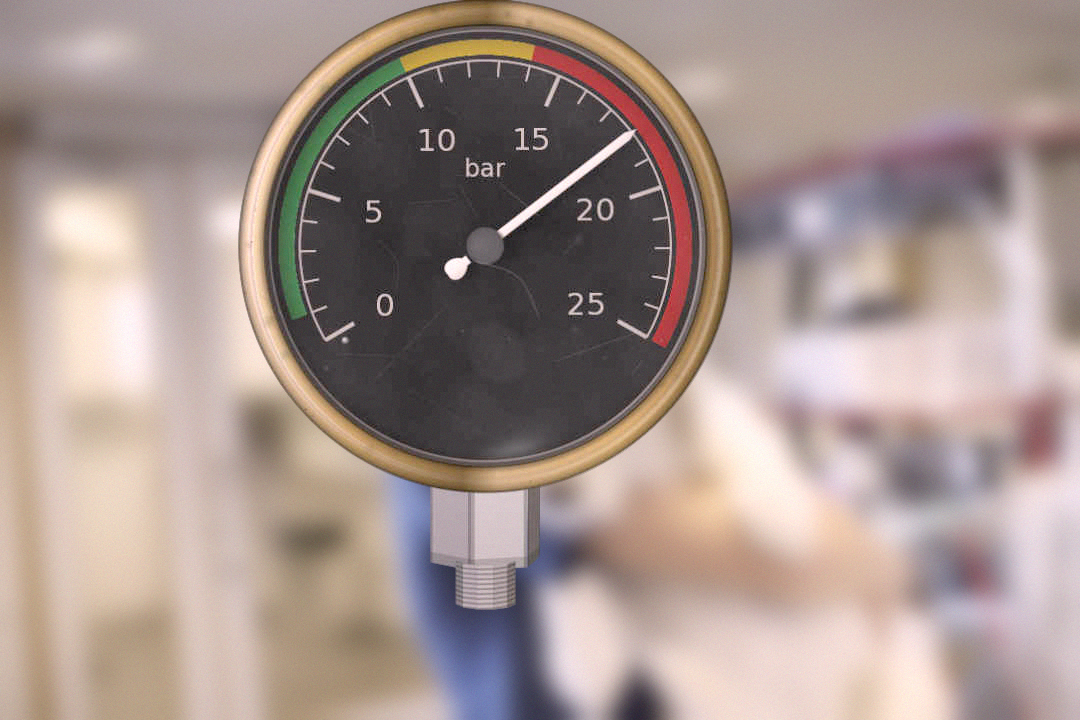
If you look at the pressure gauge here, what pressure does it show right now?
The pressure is 18 bar
